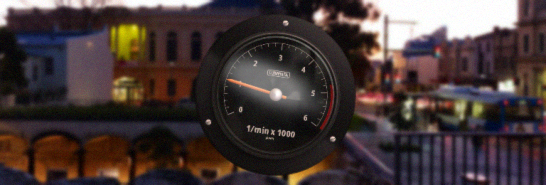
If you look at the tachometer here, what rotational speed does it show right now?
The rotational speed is 1000 rpm
